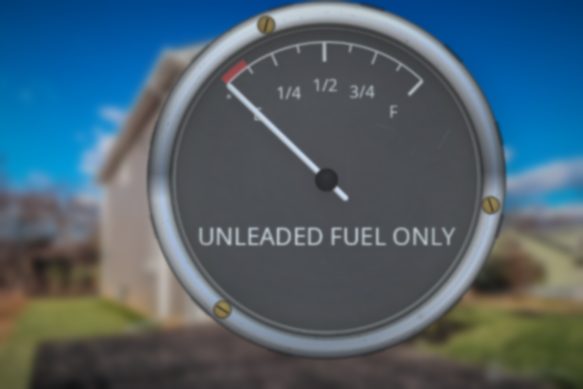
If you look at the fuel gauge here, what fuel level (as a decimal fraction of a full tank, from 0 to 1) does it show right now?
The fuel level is 0
